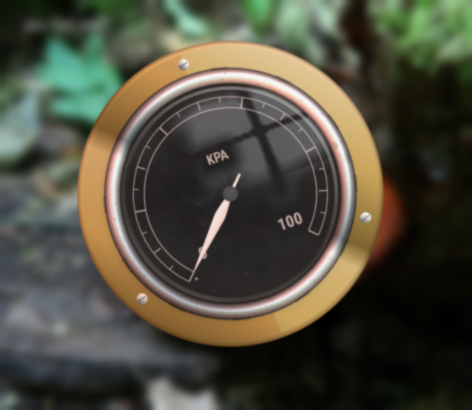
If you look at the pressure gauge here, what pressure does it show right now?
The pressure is 0 kPa
